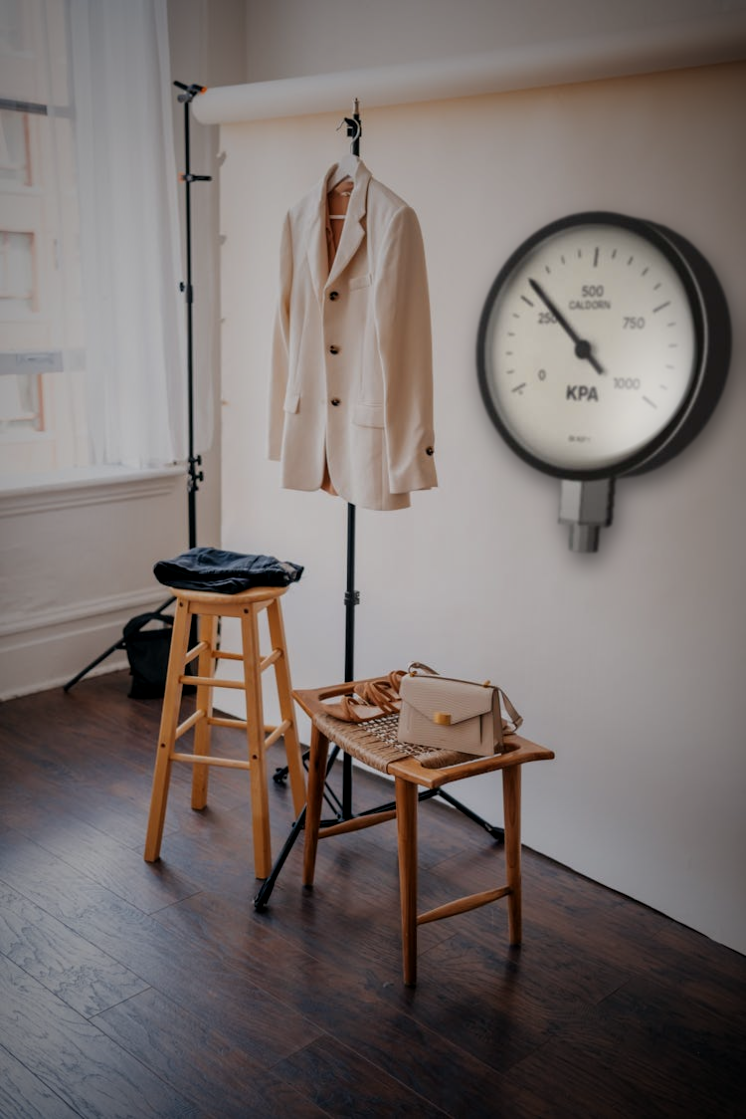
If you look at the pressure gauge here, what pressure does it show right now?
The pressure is 300 kPa
